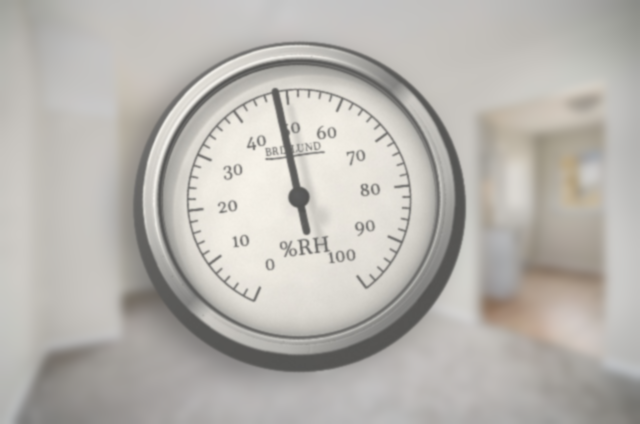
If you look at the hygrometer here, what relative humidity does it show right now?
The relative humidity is 48 %
